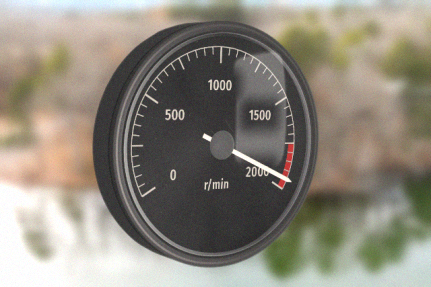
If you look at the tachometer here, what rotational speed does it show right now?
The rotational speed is 1950 rpm
